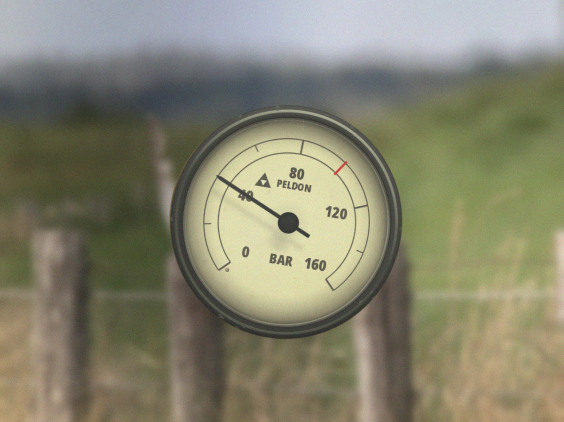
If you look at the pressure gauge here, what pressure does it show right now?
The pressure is 40 bar
